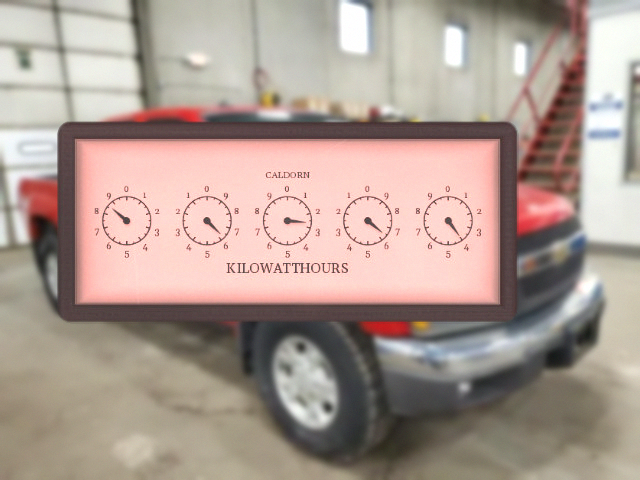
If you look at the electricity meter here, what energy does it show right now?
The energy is 86264 kWh
